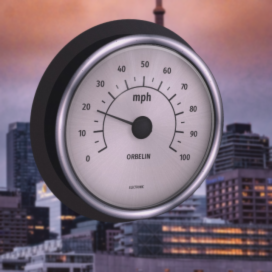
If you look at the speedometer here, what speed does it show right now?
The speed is 20 mph
